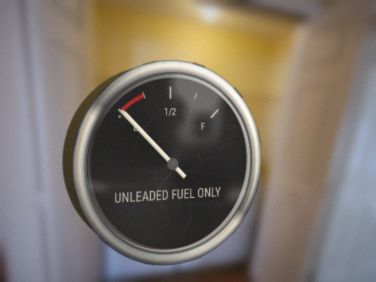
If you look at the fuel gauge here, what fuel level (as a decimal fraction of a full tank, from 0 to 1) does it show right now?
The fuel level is 0
